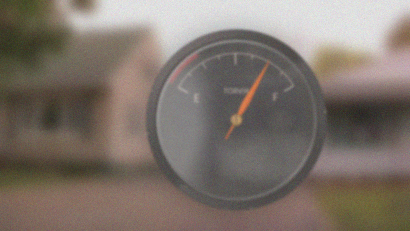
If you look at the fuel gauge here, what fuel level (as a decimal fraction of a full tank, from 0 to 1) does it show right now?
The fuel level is 0.75
